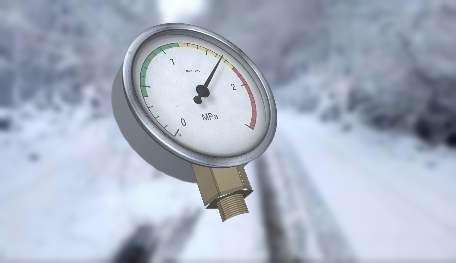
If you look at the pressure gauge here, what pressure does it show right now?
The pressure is 1.65 MPa
